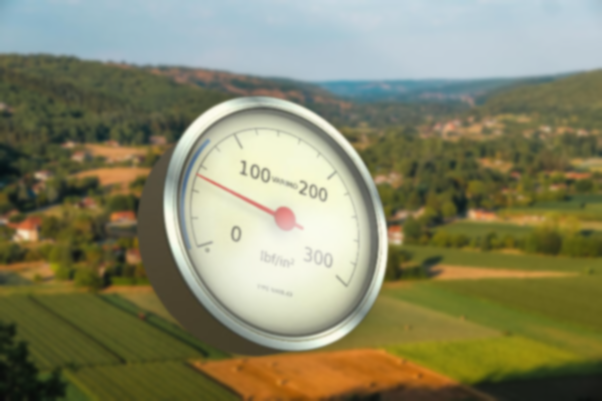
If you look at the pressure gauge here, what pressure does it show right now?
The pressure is 50 psi
